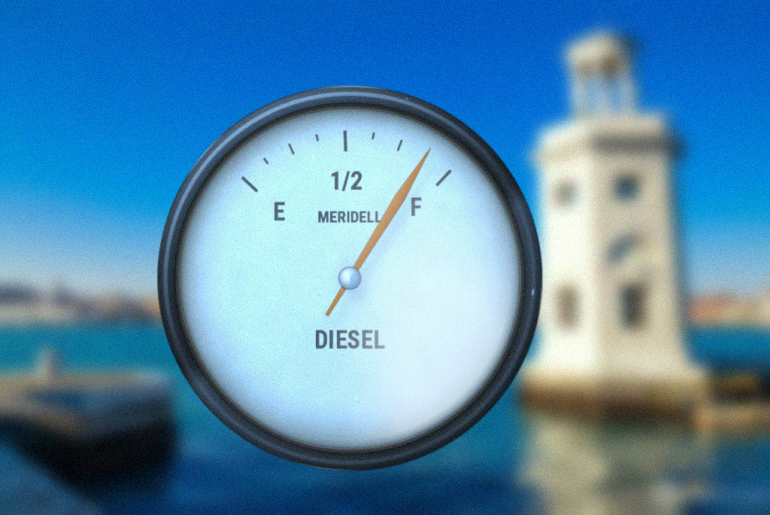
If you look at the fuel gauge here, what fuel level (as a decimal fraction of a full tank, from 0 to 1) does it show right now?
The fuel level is 0.875
